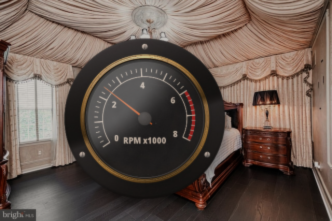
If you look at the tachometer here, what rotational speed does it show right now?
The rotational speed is 2400 rpm
